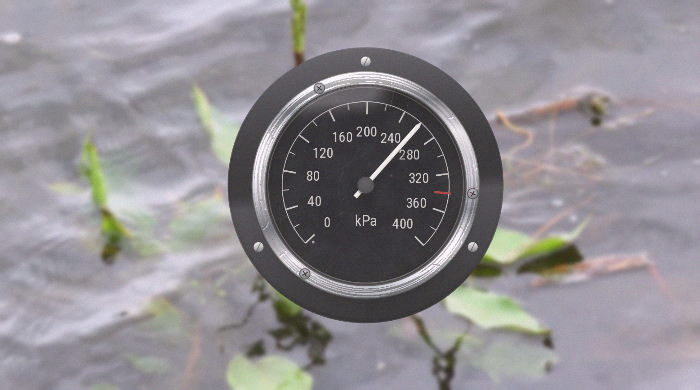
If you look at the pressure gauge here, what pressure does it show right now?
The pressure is 260 kPa
